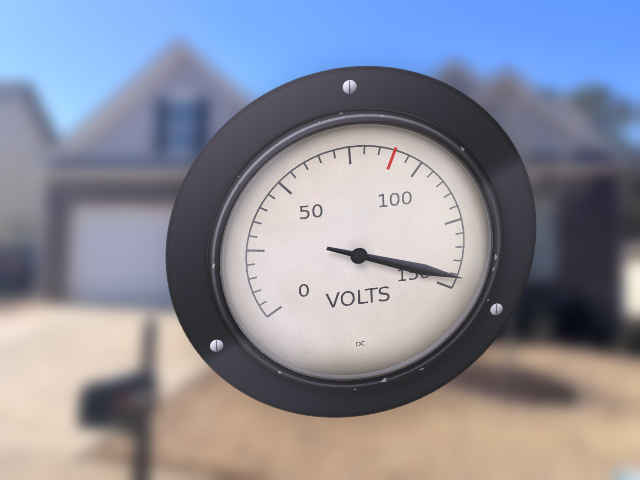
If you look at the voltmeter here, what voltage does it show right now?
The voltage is 145 V
